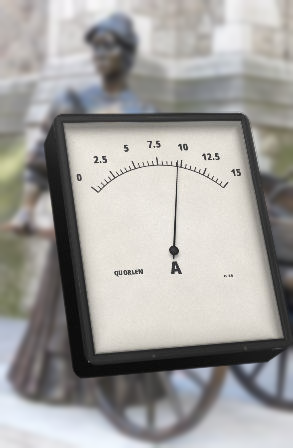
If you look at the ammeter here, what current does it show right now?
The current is 9.5 A
